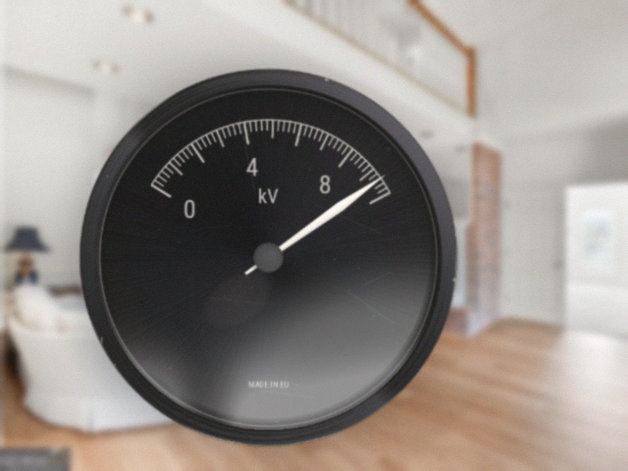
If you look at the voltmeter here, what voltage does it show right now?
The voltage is 9.4 kV
